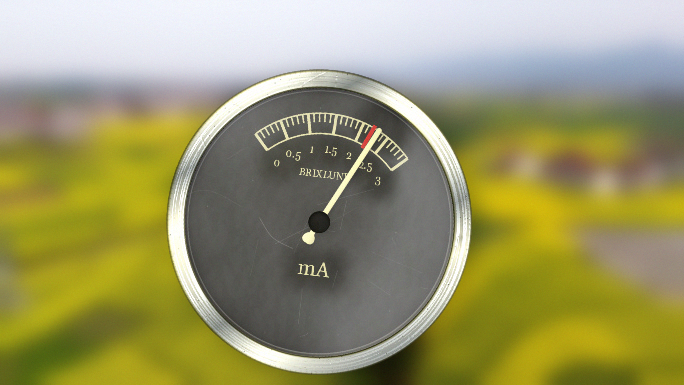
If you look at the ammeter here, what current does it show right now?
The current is 2.3 mA
